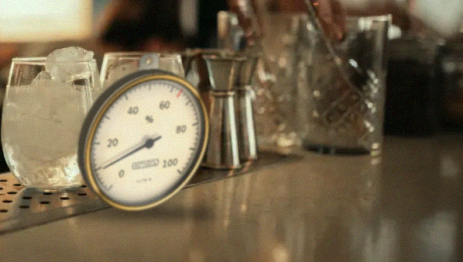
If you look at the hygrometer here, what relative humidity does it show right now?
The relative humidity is 10 %
